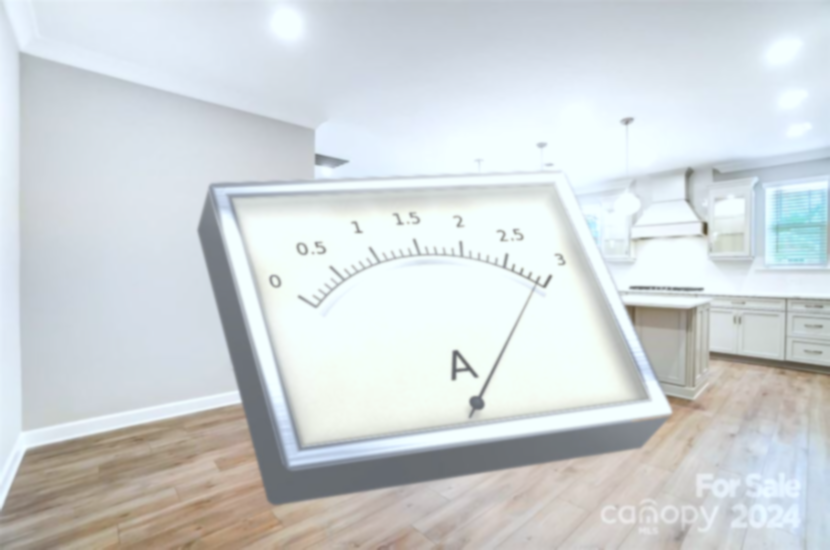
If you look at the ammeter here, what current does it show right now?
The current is 2.9 A
